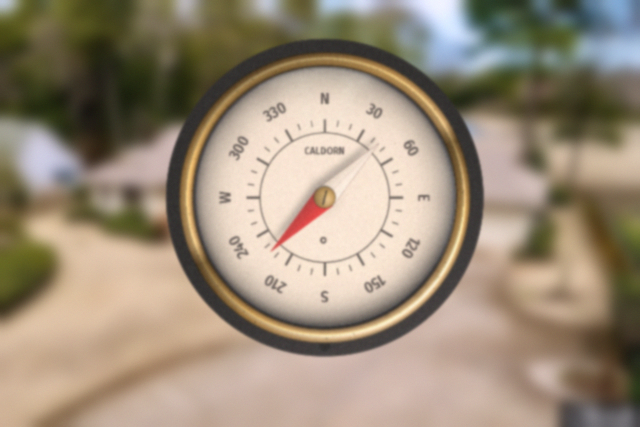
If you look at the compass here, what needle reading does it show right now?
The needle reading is 225 °
